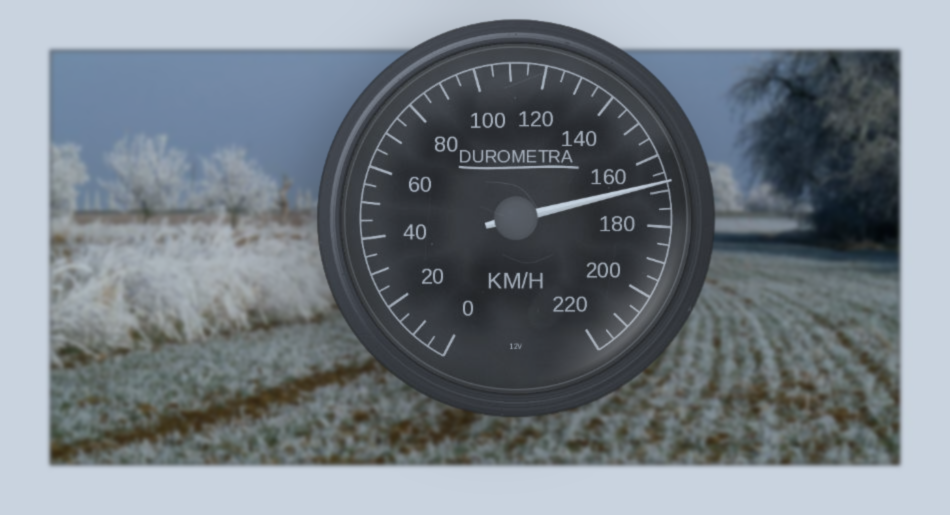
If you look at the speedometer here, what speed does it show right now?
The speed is 167.5 km/h
